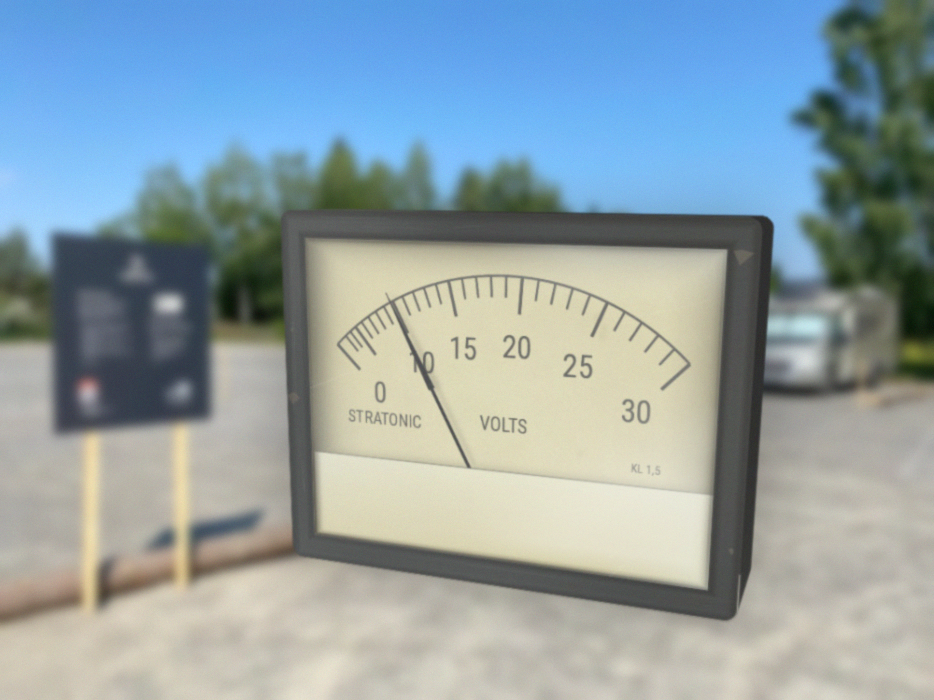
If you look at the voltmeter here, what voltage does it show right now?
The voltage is 10 V
